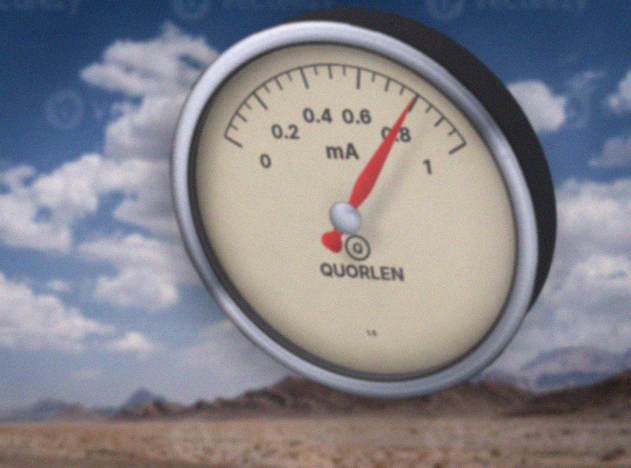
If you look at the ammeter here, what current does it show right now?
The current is 0.8 mA
